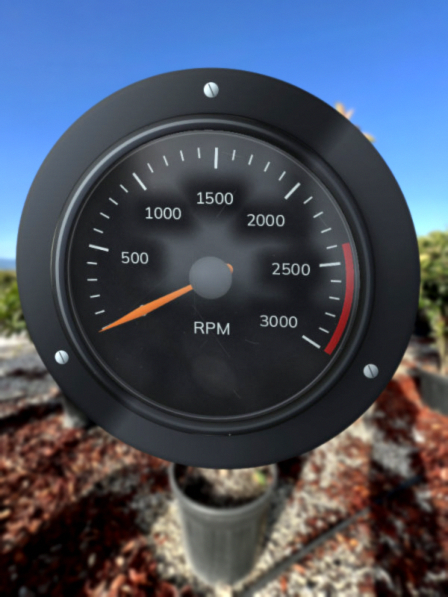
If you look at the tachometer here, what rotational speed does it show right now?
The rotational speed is 0 rpm
